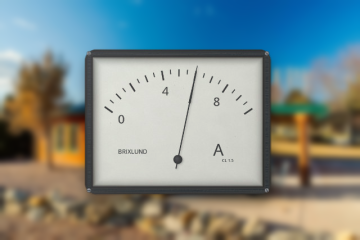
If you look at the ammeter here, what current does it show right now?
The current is 6 A
